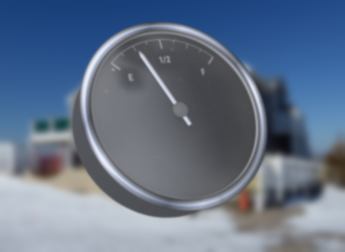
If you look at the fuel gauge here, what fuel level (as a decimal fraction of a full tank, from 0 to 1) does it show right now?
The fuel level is 0.25
